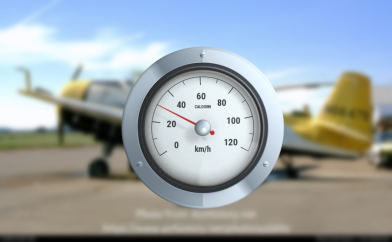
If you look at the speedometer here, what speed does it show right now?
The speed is 30 km/h
